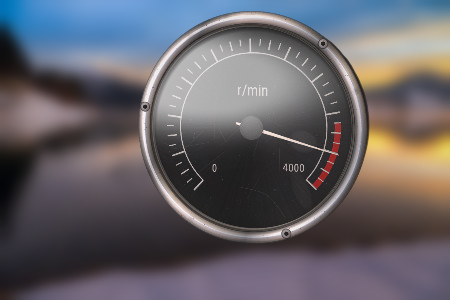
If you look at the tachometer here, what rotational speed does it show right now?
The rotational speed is 3600 rpm
